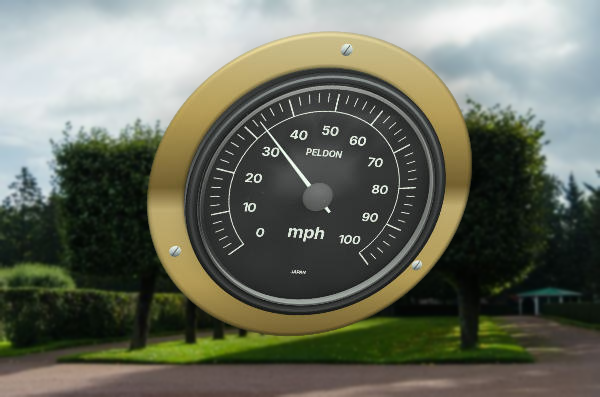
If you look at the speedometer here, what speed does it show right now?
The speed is 33 mph
